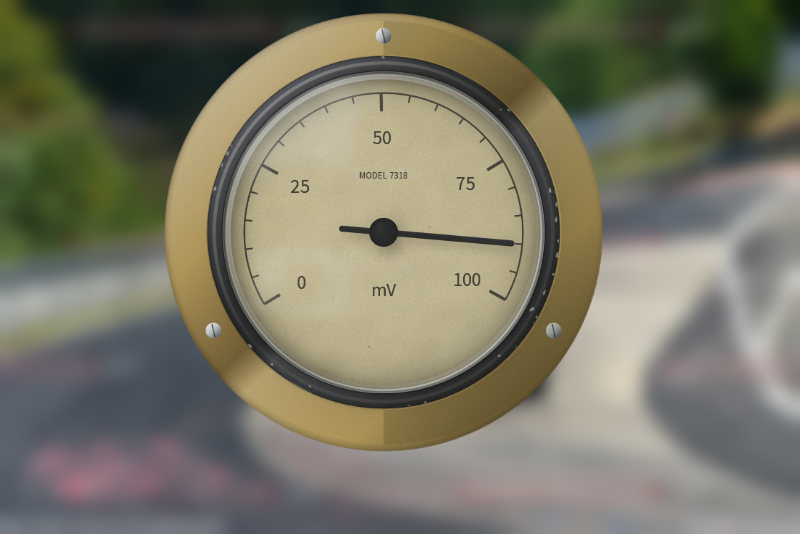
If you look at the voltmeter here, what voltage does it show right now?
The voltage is 90 mV
